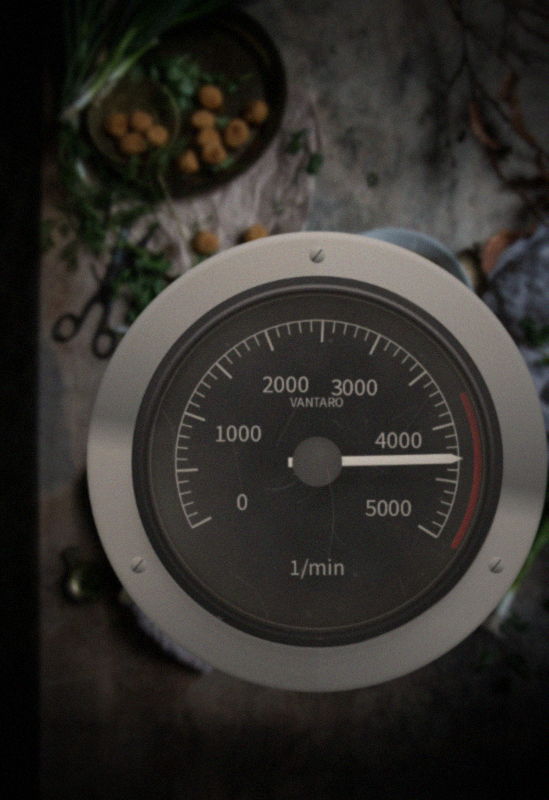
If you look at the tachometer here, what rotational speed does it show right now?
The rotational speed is 4300 rpm
